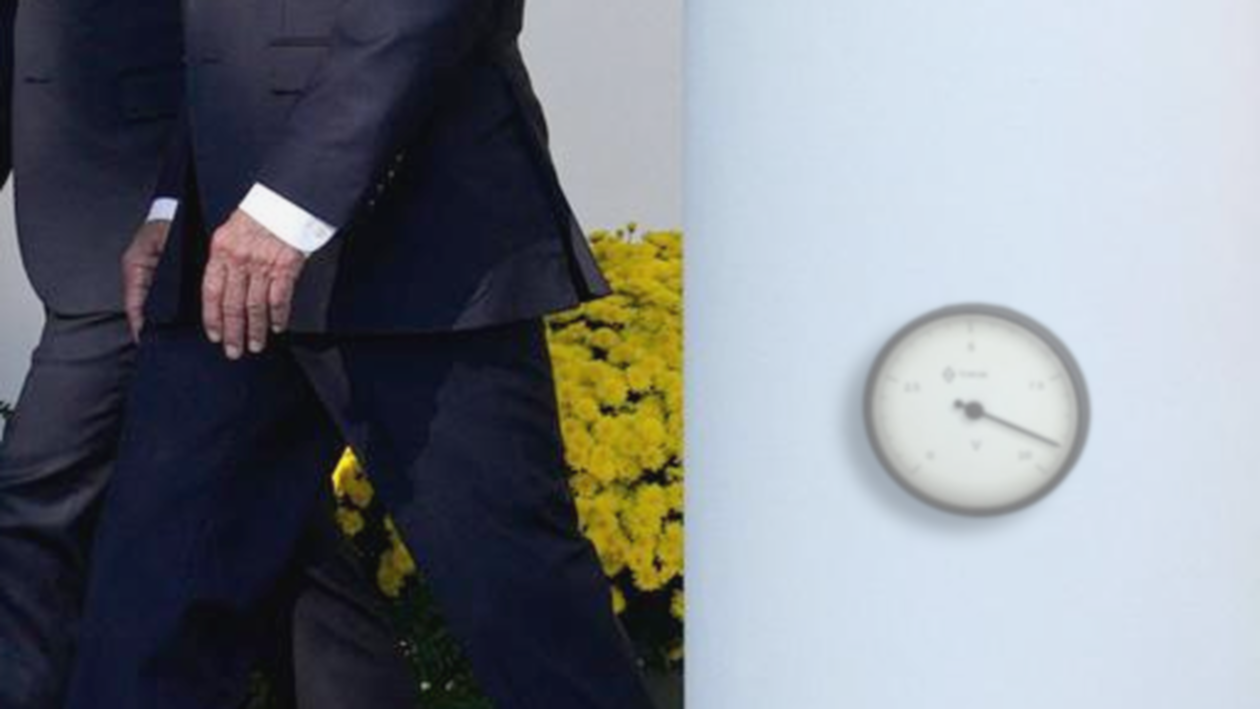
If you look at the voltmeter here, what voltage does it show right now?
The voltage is 9.25 V
